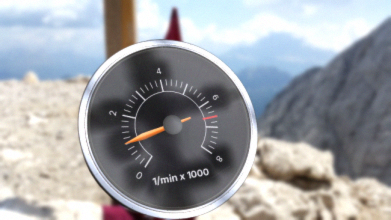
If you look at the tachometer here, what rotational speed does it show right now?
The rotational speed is 1000 rpm
